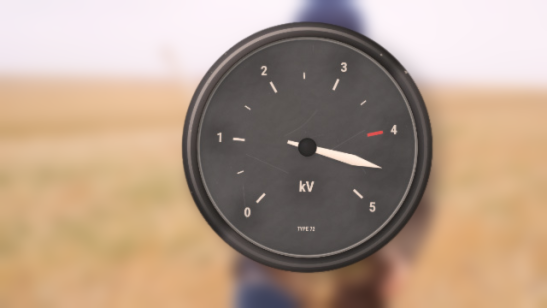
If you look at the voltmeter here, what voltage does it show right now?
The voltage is 4.5 kV
